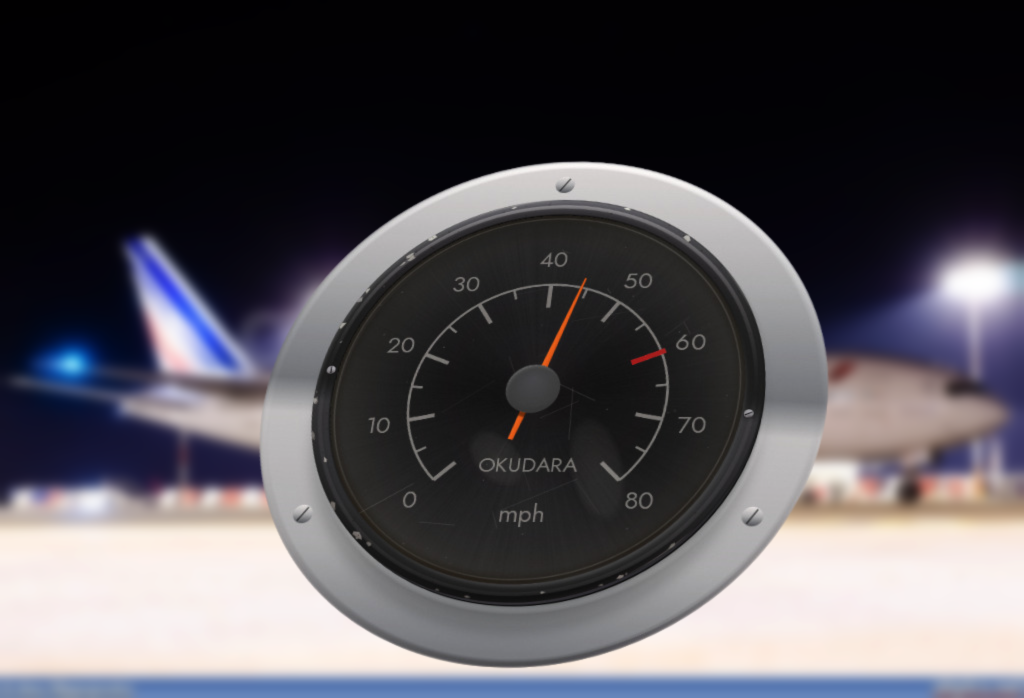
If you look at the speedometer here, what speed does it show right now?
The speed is 45 mph
